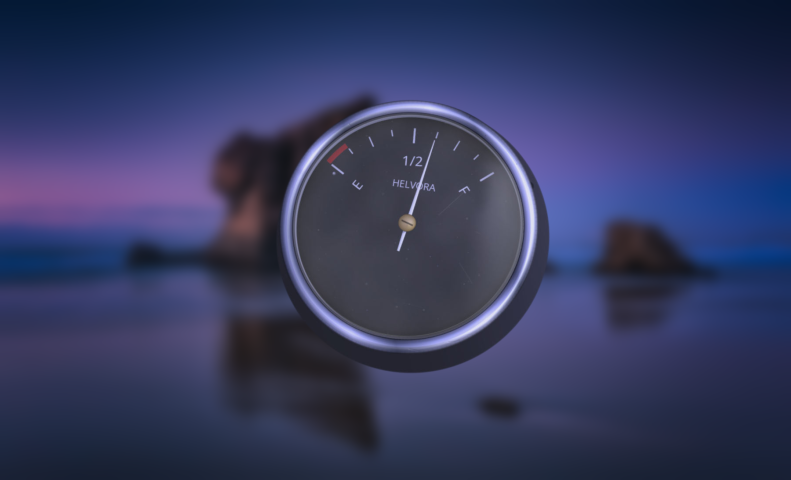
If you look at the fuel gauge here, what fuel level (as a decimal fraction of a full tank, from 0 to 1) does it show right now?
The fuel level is 0.625
